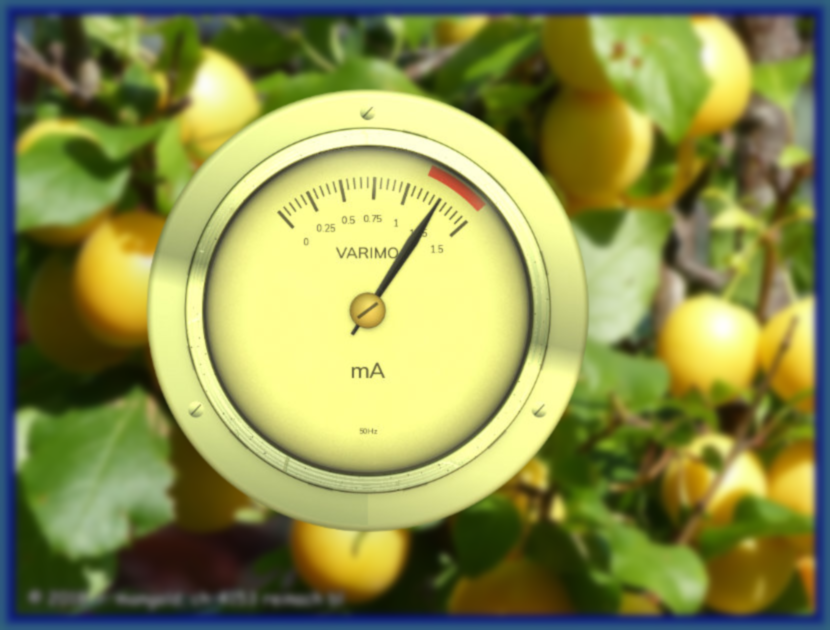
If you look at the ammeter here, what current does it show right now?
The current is 1.25 mA
